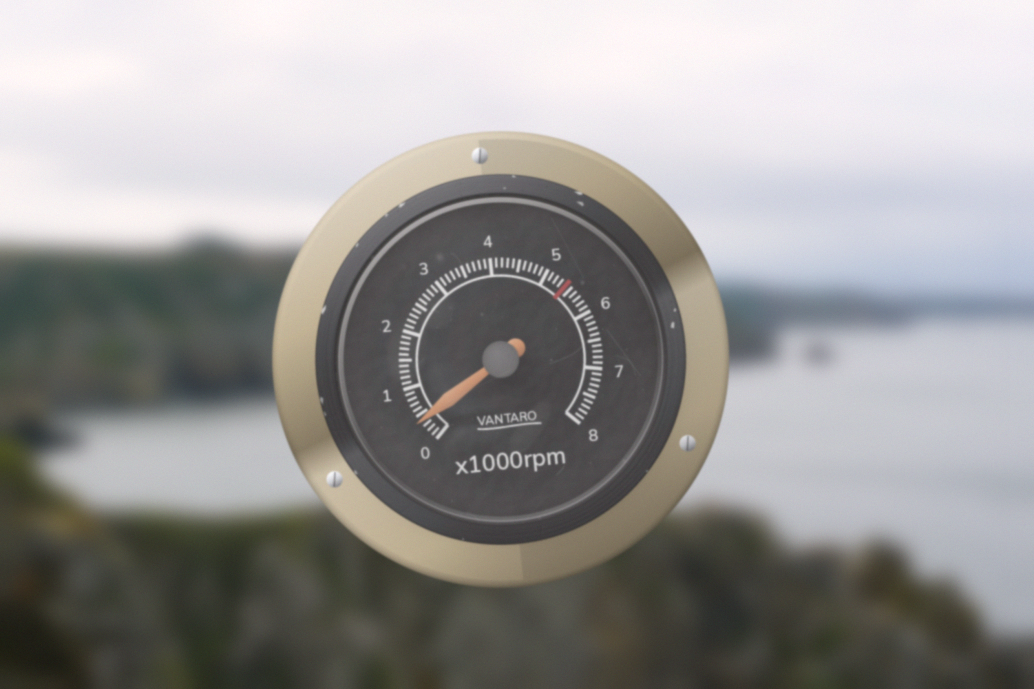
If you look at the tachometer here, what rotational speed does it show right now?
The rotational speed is 400 rpm
